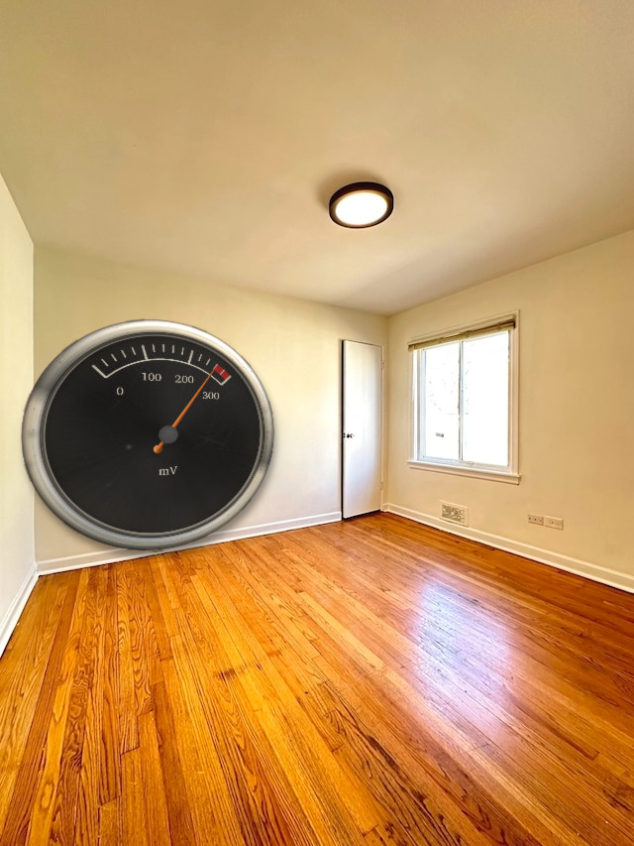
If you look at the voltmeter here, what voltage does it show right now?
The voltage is 260 mV
